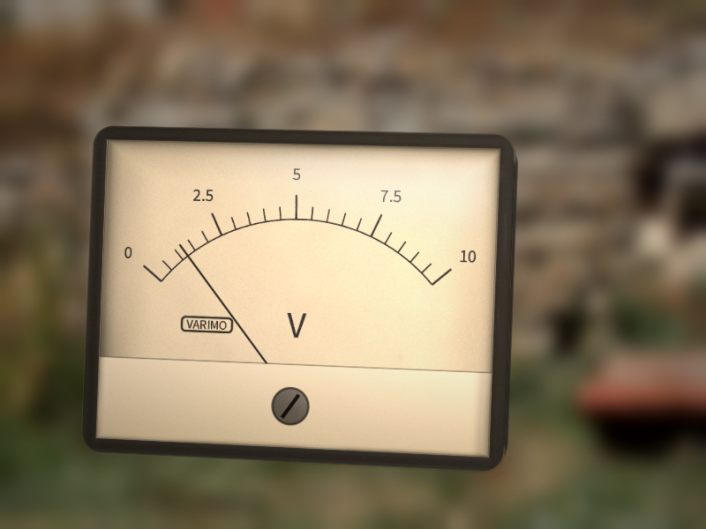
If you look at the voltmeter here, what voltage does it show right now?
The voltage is 1.25 V
